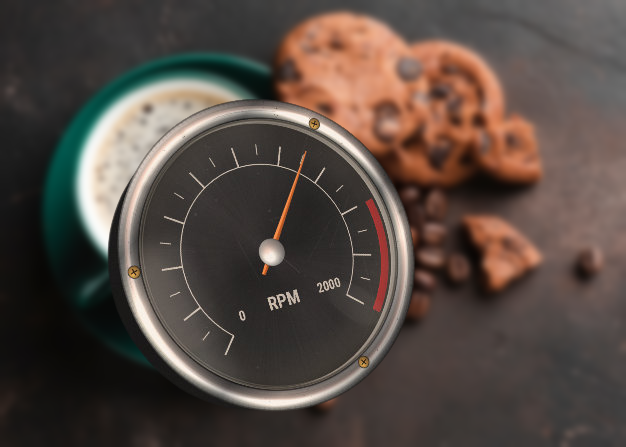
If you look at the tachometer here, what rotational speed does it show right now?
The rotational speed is 1300 rpm
